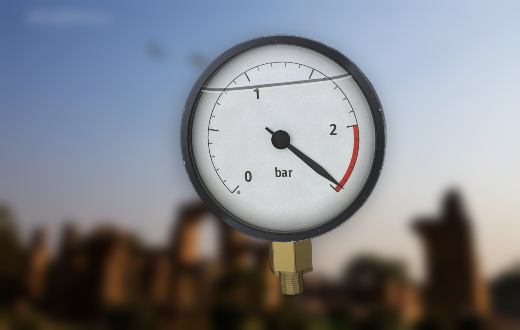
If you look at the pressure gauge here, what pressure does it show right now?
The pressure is 2.45 bar
